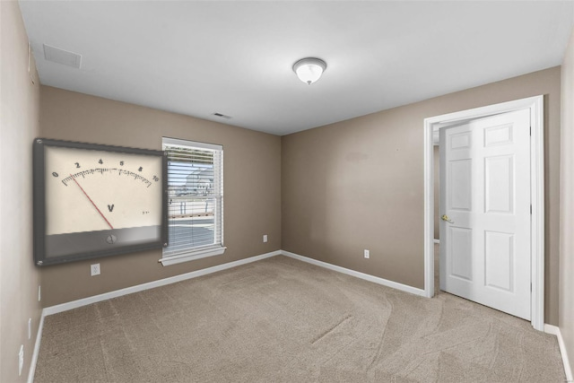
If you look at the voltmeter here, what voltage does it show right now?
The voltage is 1 V
